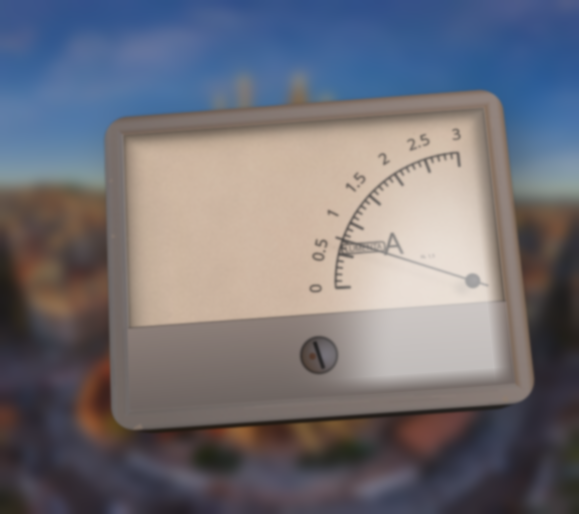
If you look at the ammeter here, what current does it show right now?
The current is 0.7 A
